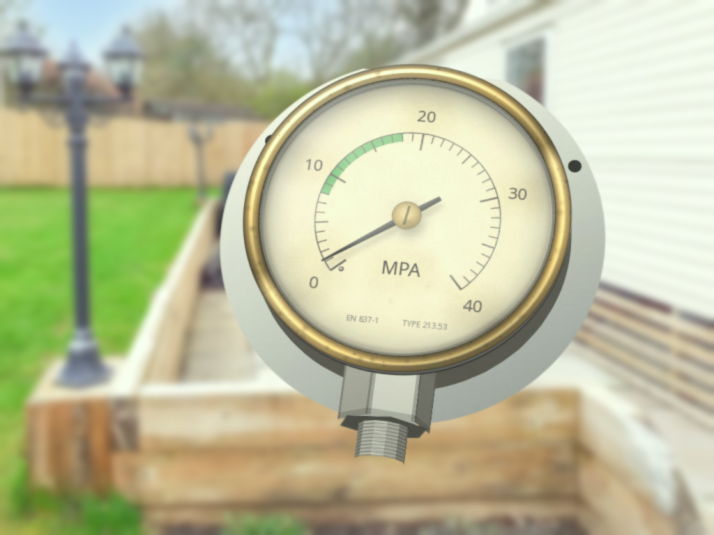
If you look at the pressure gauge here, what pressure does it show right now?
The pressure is 1 MPa
